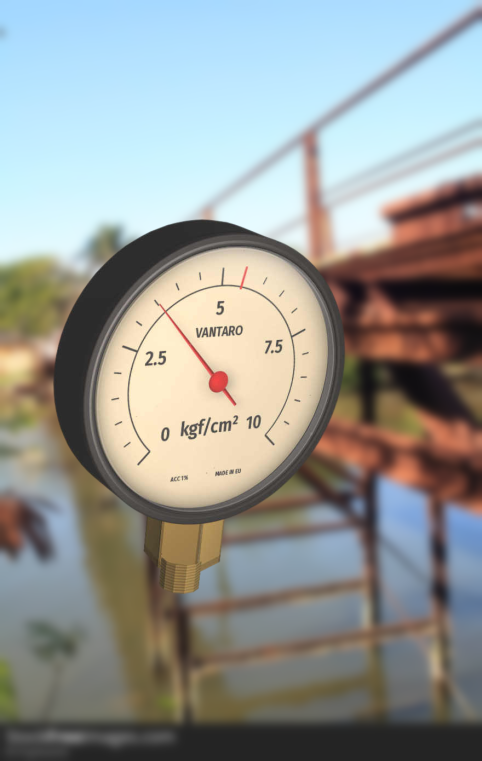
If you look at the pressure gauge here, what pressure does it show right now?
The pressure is 3.5 kg/cm²
